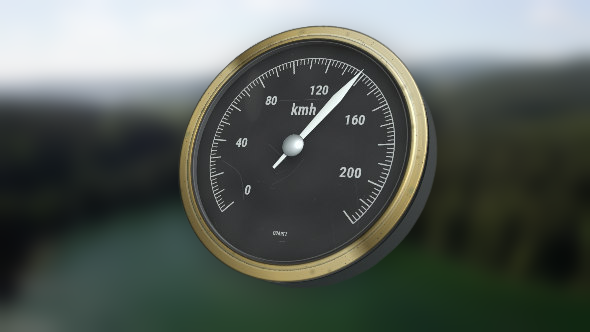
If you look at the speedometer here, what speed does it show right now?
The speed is 140 km/h
